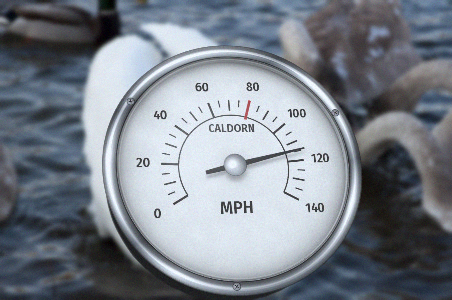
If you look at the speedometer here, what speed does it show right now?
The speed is 115 mph
